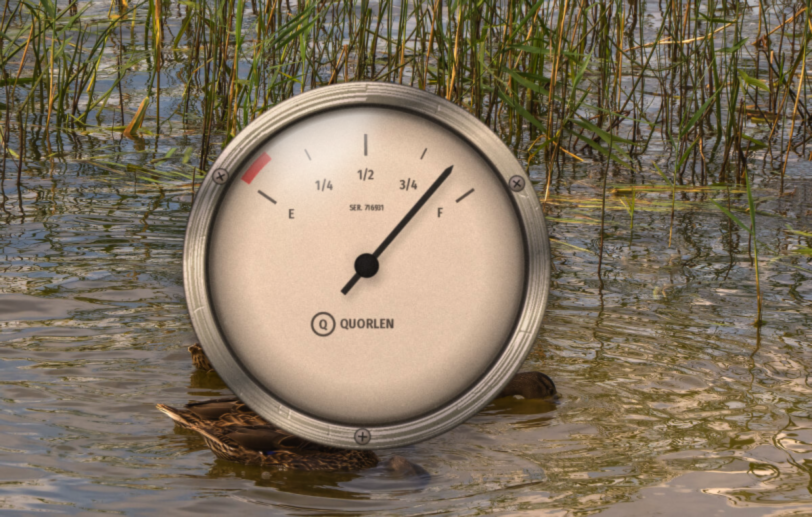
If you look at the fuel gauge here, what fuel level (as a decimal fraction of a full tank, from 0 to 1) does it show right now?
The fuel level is 0.875
